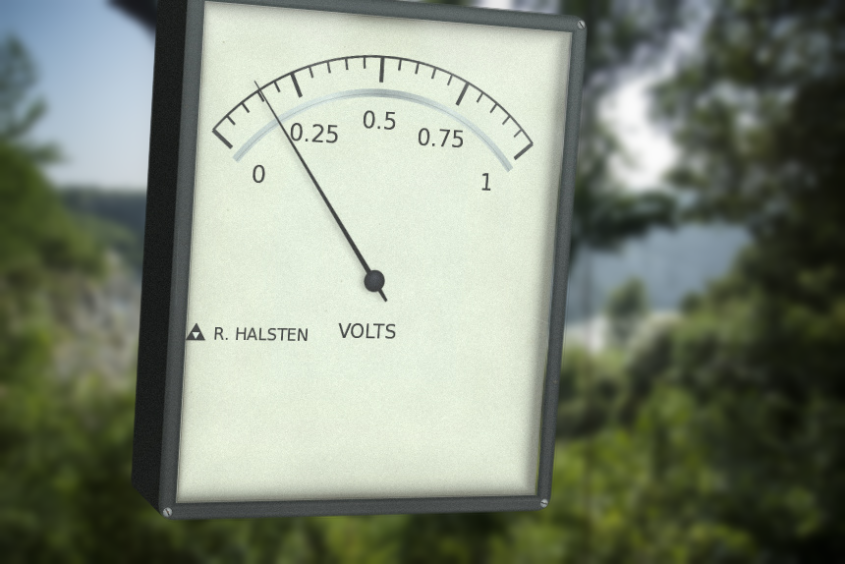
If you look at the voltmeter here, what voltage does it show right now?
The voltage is 0.15 V
